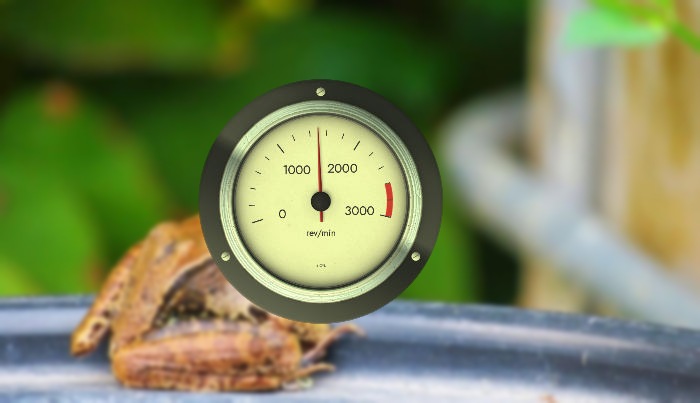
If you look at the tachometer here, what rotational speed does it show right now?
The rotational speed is 1500 rpm
